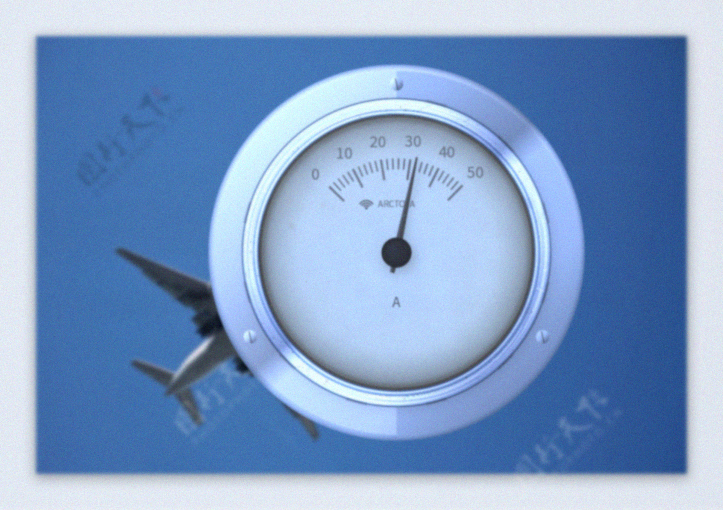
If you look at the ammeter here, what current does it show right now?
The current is 32 A
